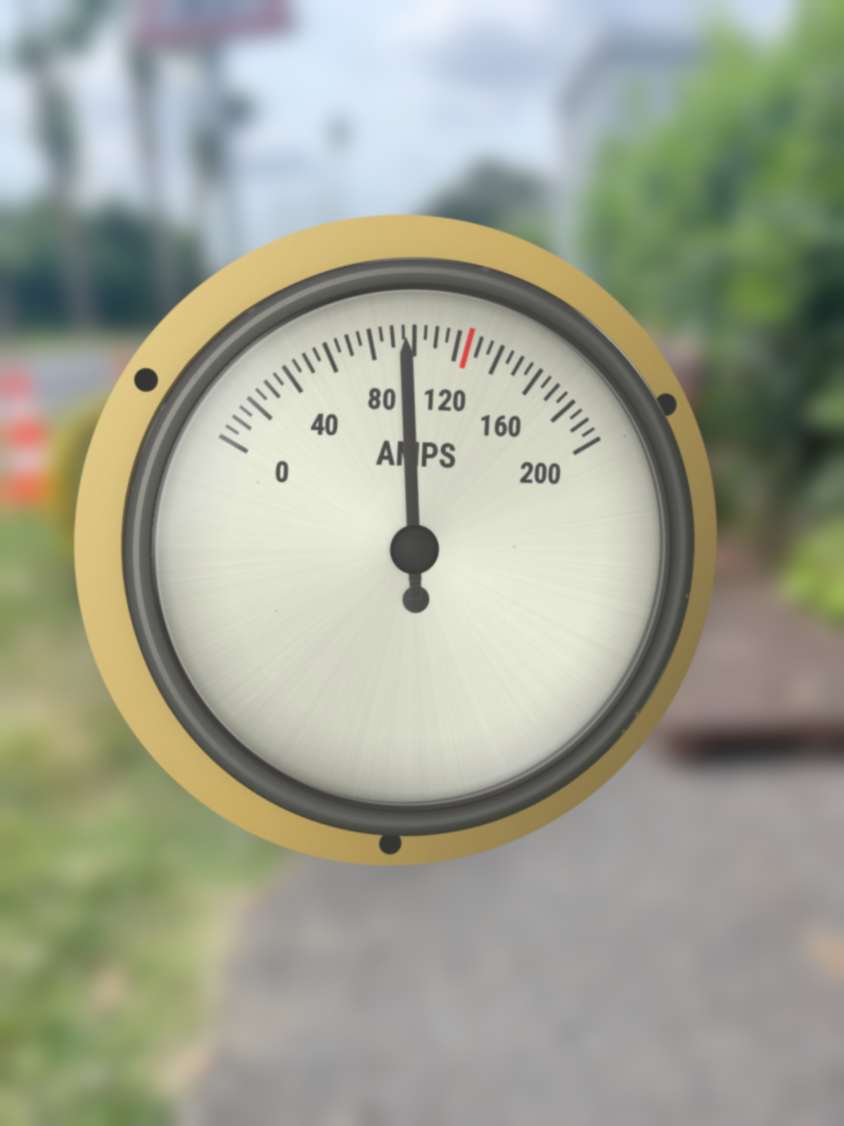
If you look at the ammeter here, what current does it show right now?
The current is 95 A
